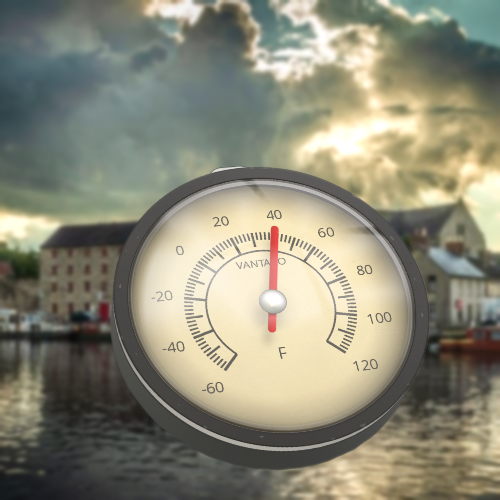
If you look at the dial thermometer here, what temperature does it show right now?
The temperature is 40 °F
